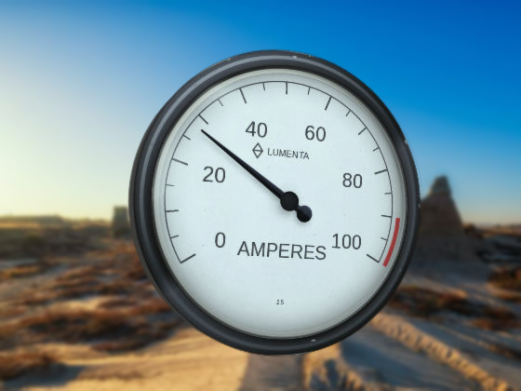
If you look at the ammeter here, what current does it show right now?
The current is 27.5 A
